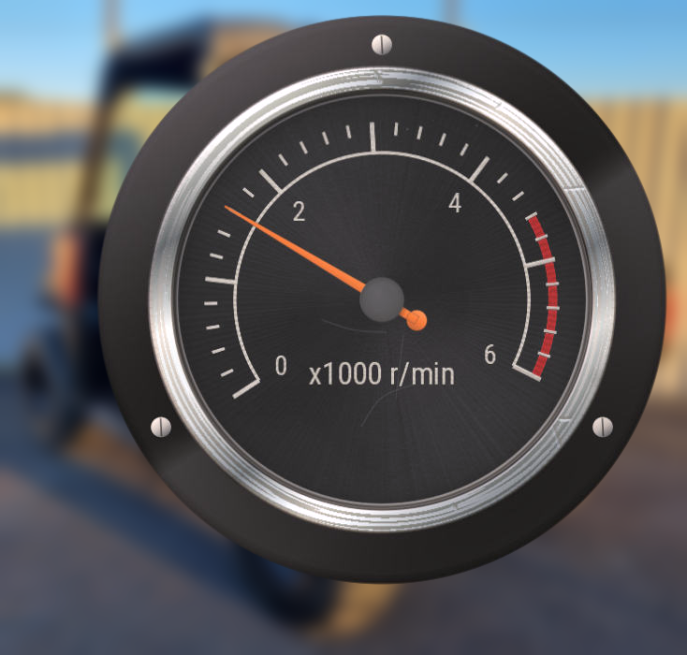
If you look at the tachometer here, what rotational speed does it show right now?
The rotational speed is 1600 rpm
